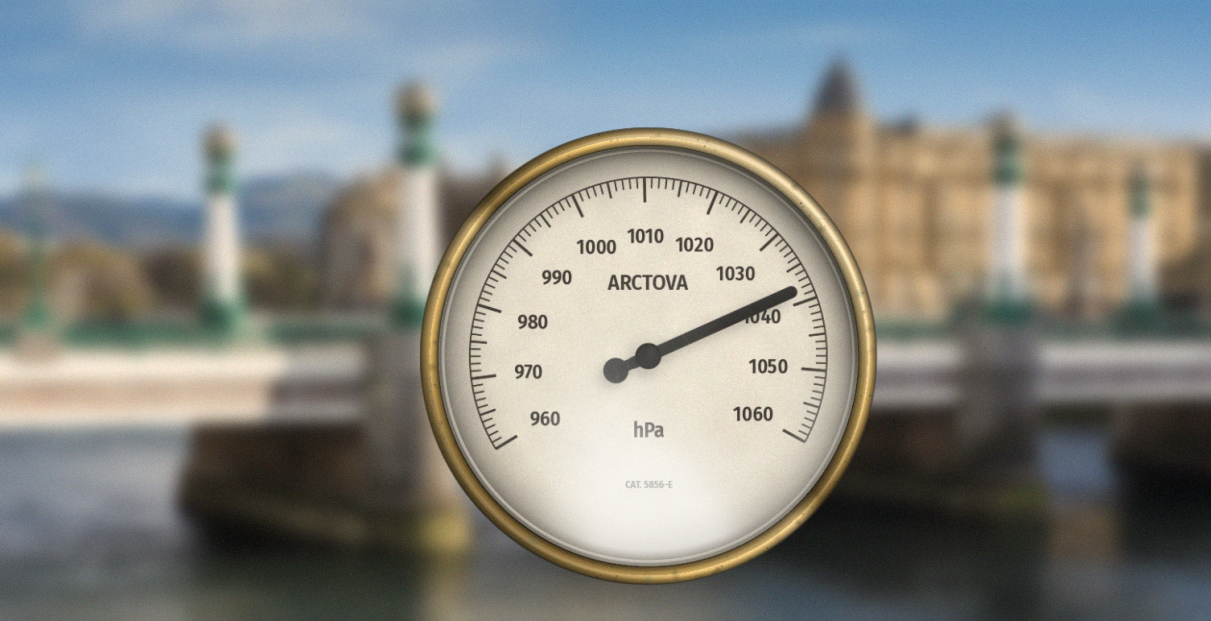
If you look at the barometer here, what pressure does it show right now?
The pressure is 1038 hPa
